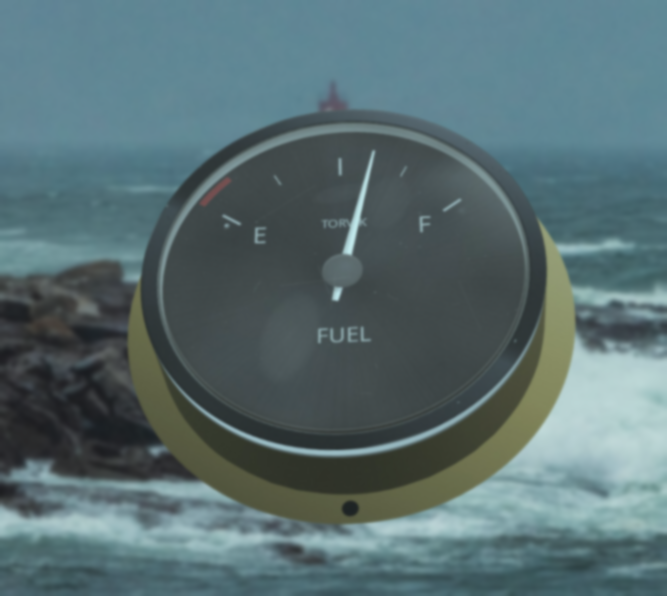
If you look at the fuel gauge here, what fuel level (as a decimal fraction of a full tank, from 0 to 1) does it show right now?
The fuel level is 0.625
